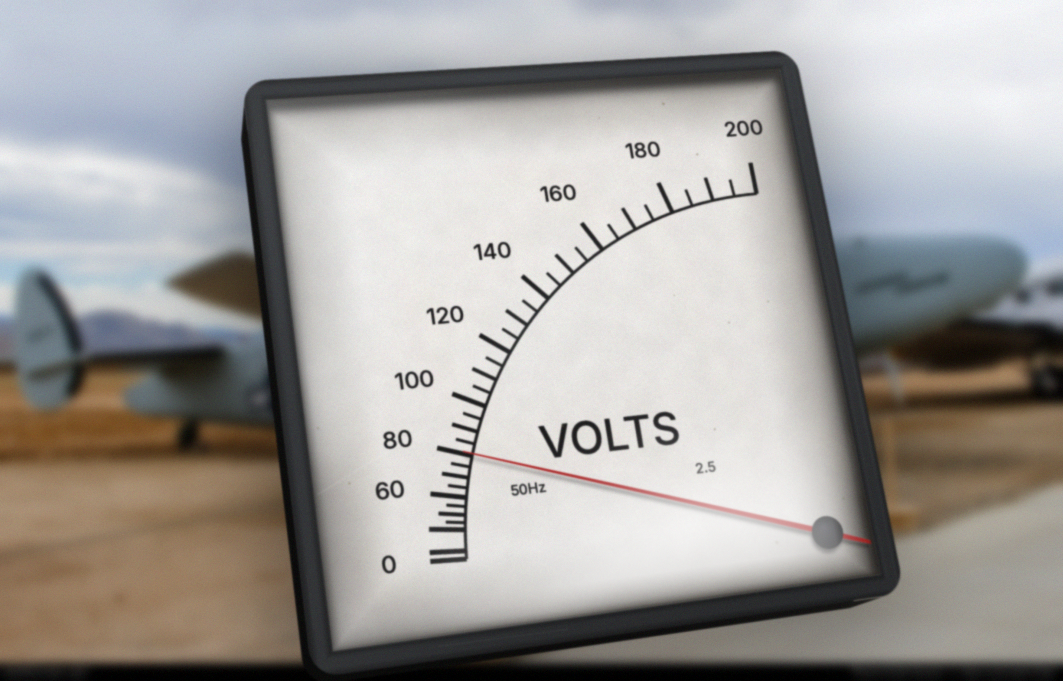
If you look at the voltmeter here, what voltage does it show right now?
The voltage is 80 V
